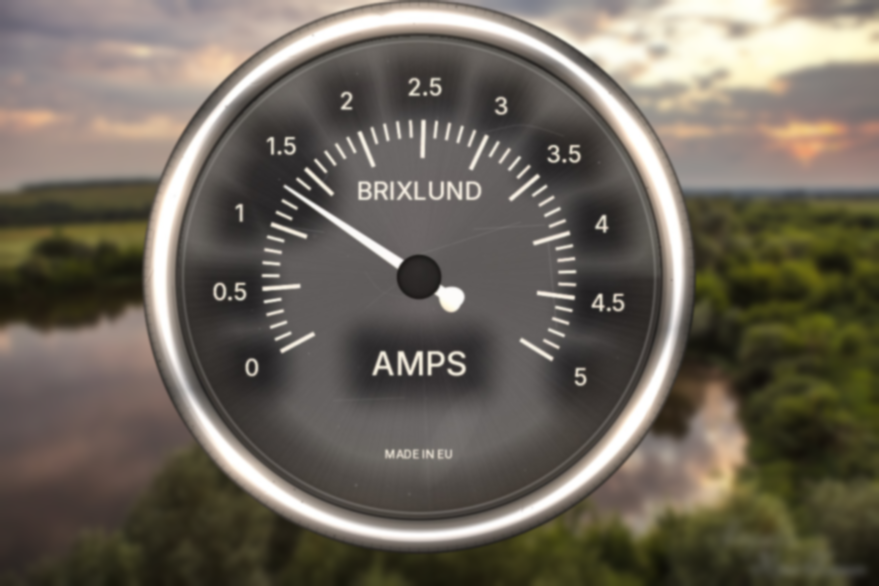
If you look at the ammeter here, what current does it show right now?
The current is 1.3 A
